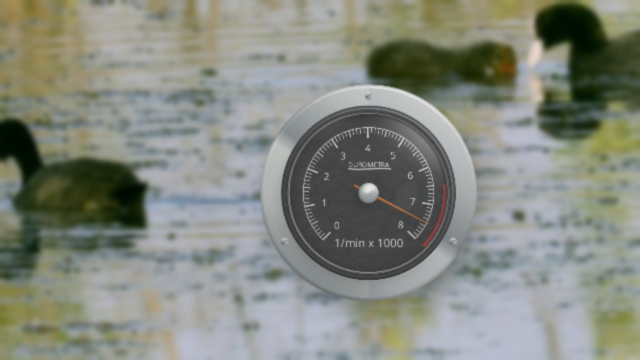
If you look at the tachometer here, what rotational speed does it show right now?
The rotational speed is 7500 rpm
